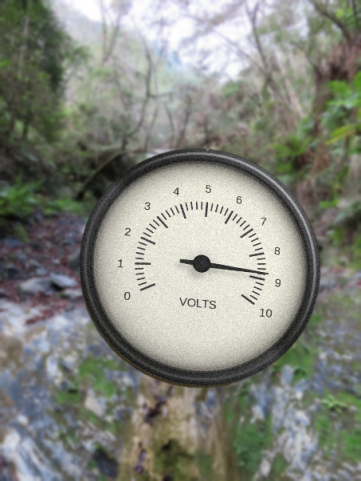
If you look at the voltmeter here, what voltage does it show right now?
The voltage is 8.8 V
